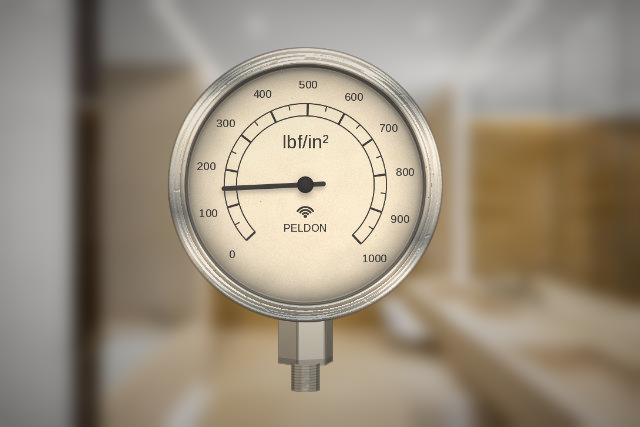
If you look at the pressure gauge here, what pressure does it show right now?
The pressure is 150 psi
